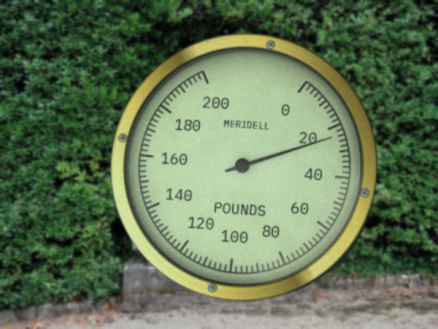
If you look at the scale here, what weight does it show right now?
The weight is 24 lb
